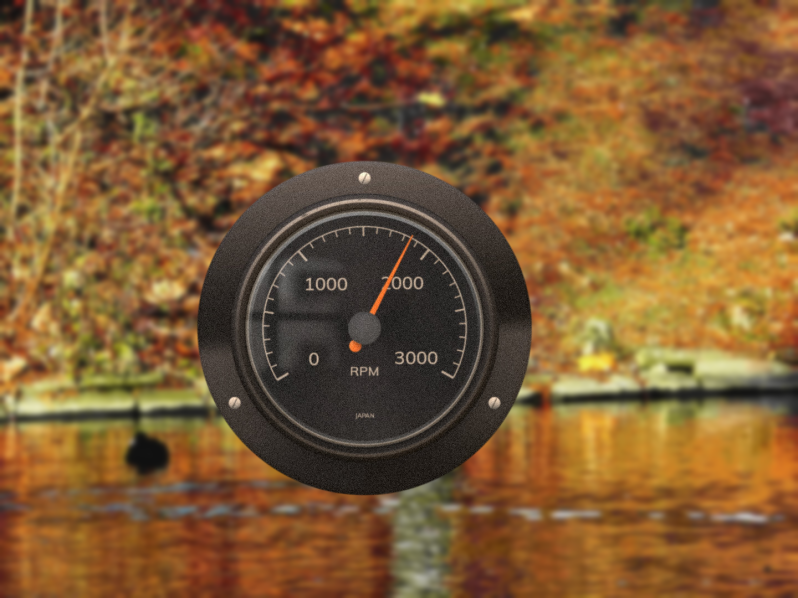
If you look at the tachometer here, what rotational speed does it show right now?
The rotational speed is 1850 rpm
